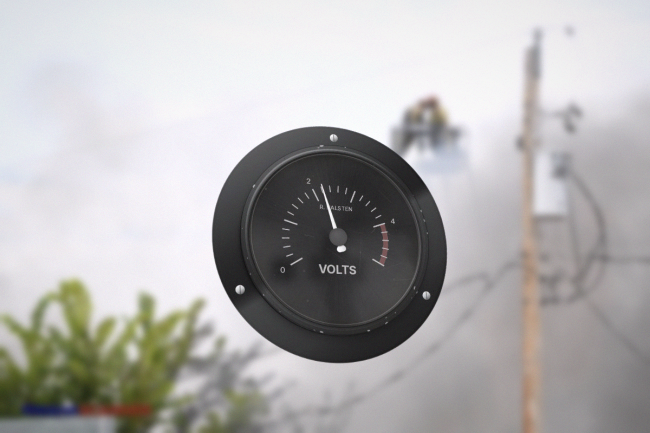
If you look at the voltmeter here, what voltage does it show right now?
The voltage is 2.2 V
